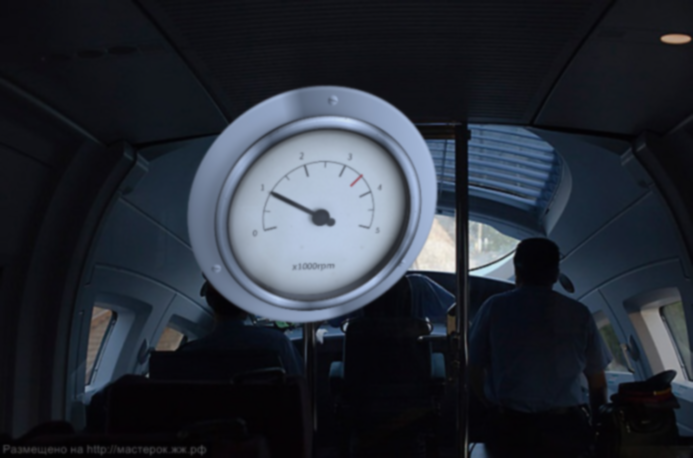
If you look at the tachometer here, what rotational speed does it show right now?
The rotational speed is 1000 rpm
